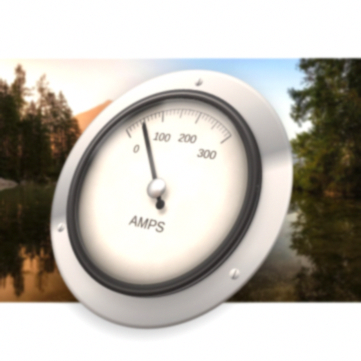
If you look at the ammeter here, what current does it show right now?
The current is 50 A
